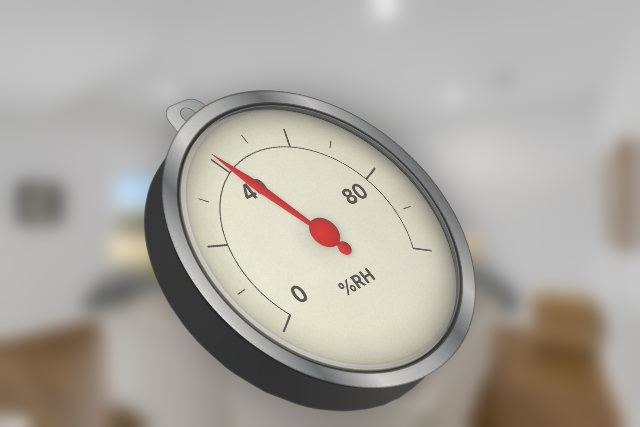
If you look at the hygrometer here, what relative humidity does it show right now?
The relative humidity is 40 %
